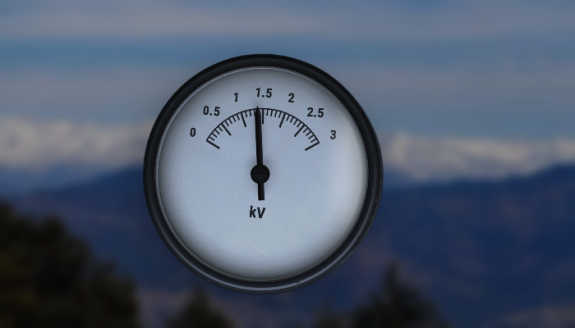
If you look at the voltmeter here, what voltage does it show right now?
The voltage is 1.4 kV
